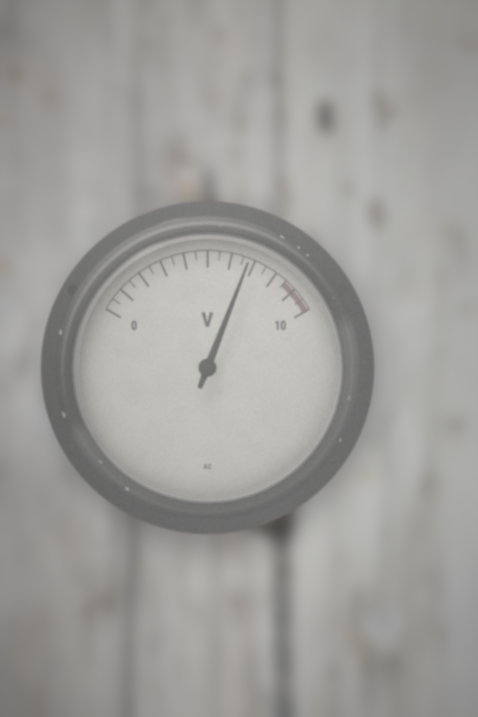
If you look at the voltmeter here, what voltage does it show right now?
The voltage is 6.75 V
